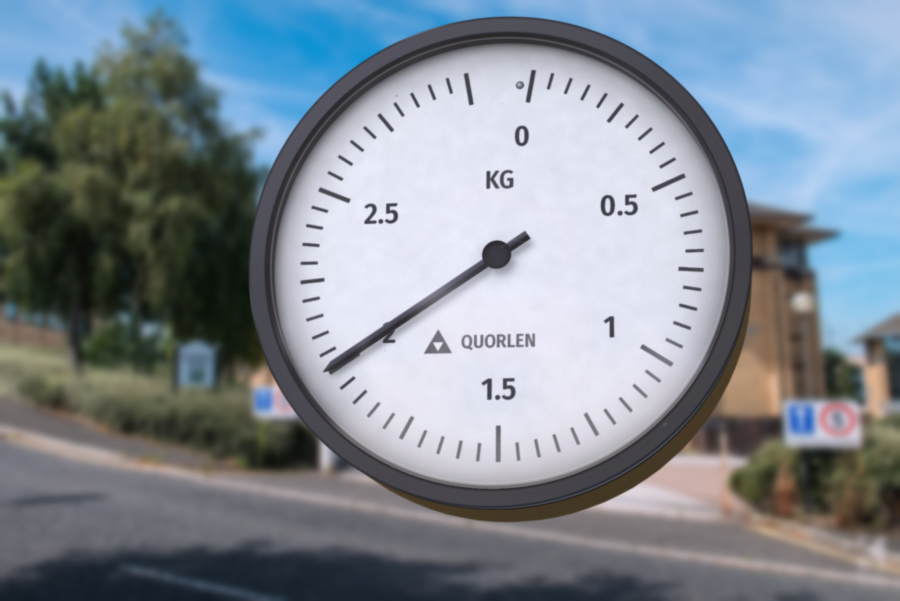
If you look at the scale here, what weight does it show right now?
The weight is 2 kg
